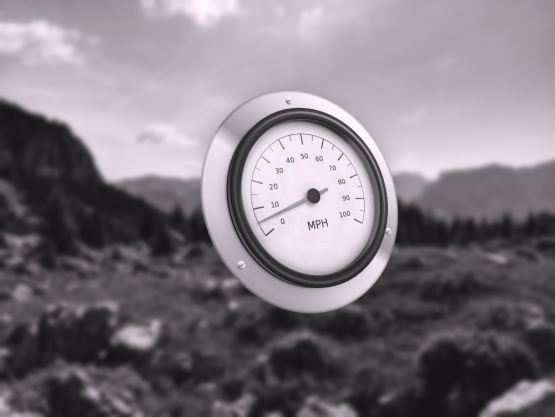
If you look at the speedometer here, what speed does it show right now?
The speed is 5 mph
